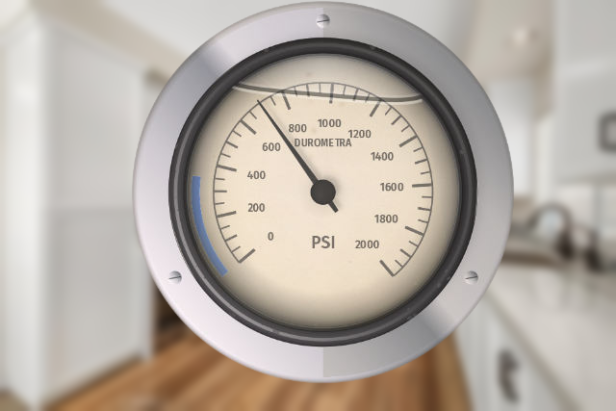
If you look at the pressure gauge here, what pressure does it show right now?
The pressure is 700 psi
